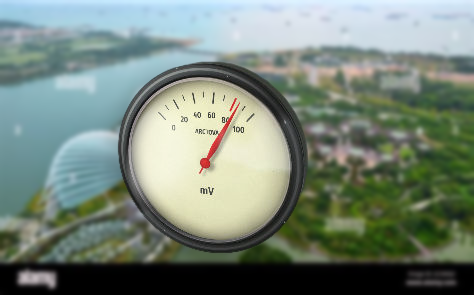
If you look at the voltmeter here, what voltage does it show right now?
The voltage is 85 mV
